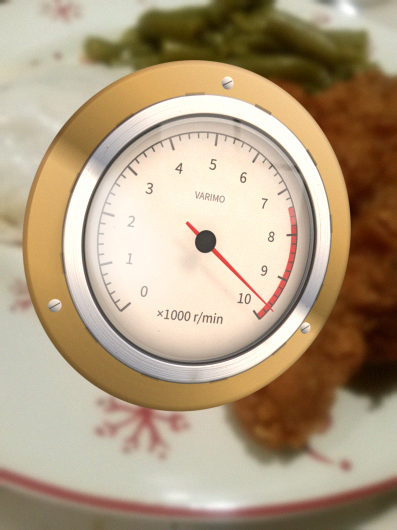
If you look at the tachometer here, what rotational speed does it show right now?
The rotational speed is 9700 rpm
